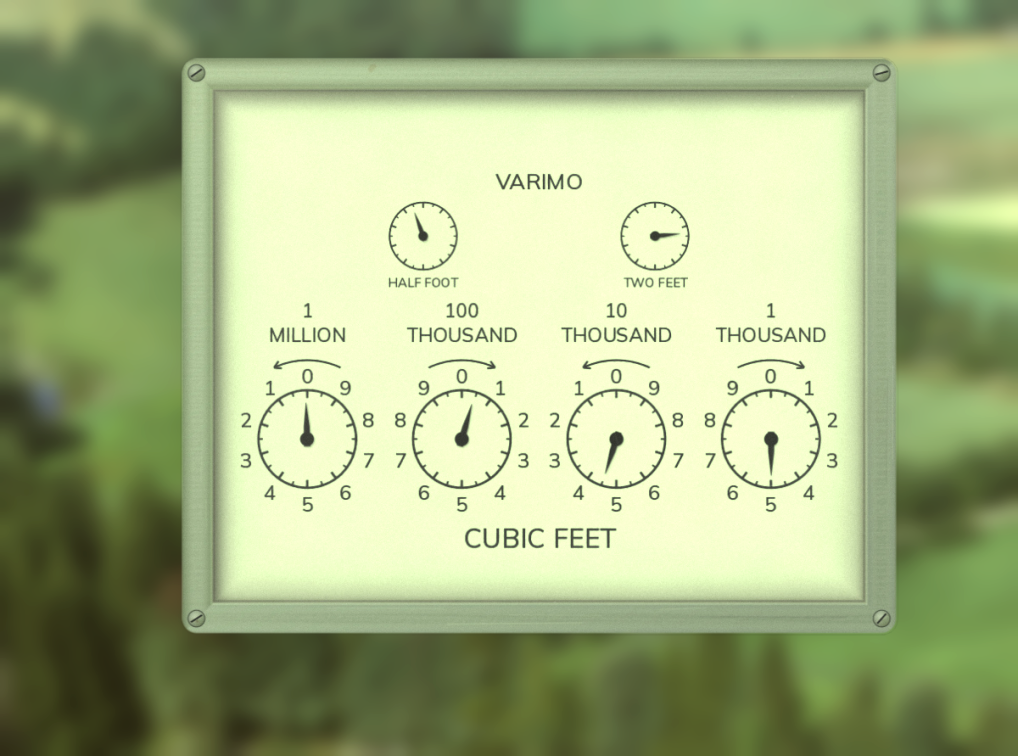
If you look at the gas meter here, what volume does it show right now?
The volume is 4500 ft³
